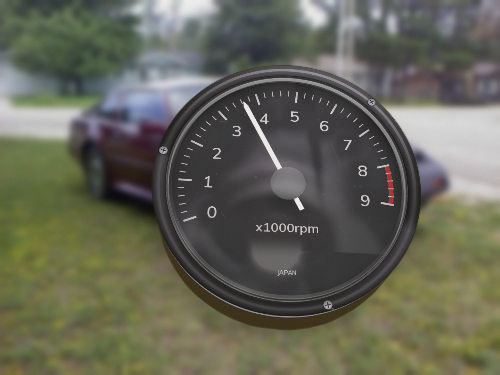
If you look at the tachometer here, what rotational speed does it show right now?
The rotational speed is 3600 rpm
